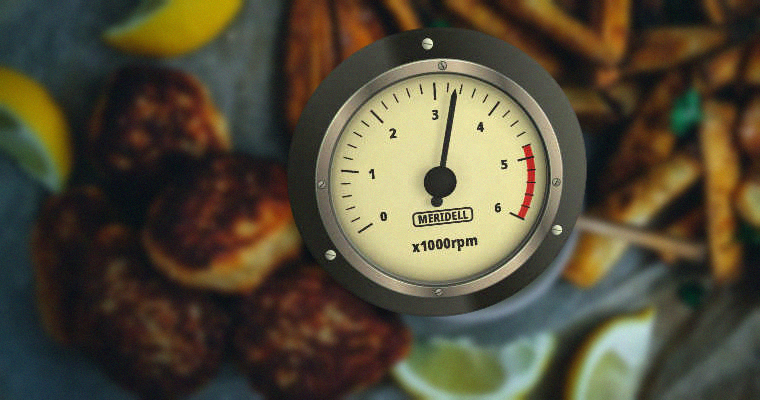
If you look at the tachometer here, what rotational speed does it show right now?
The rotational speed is 3300 rpm
